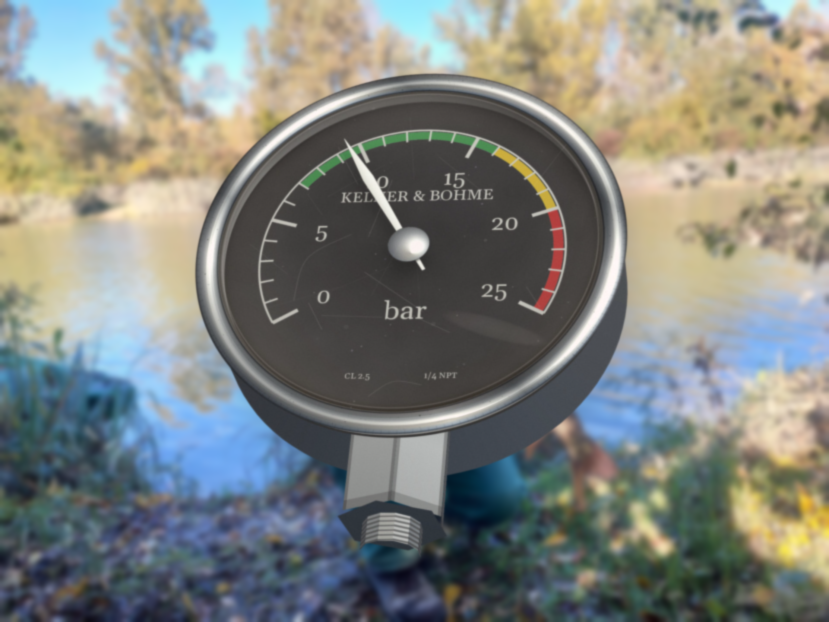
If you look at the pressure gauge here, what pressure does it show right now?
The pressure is 9.5 bar
